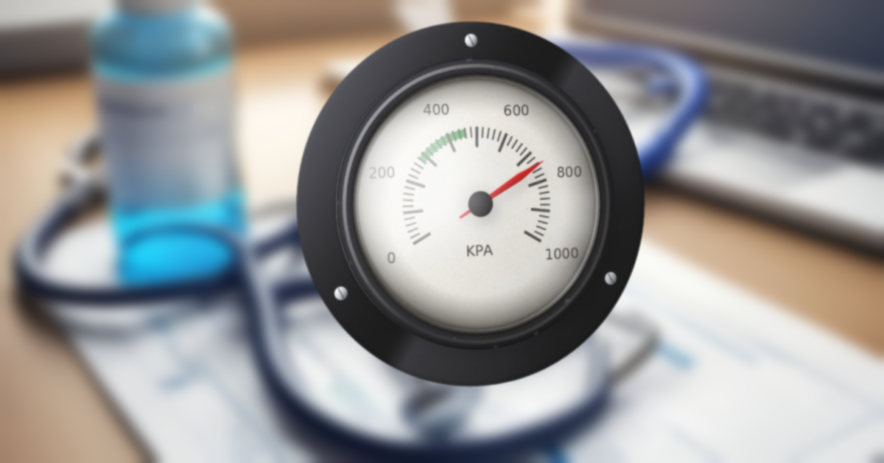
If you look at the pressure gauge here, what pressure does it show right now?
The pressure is 740 kPa
